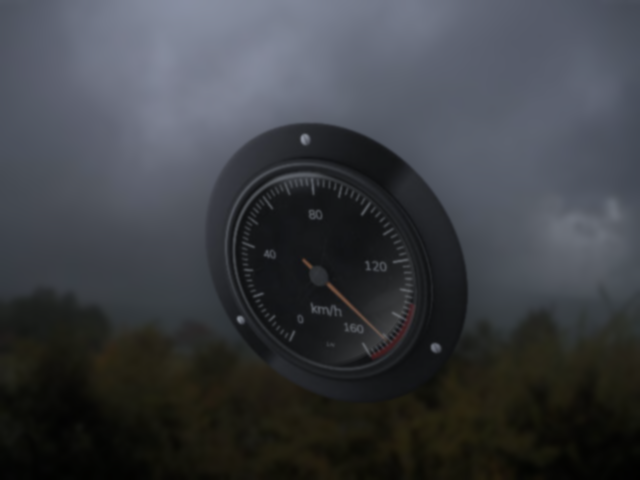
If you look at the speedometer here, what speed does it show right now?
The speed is 150 km/h
